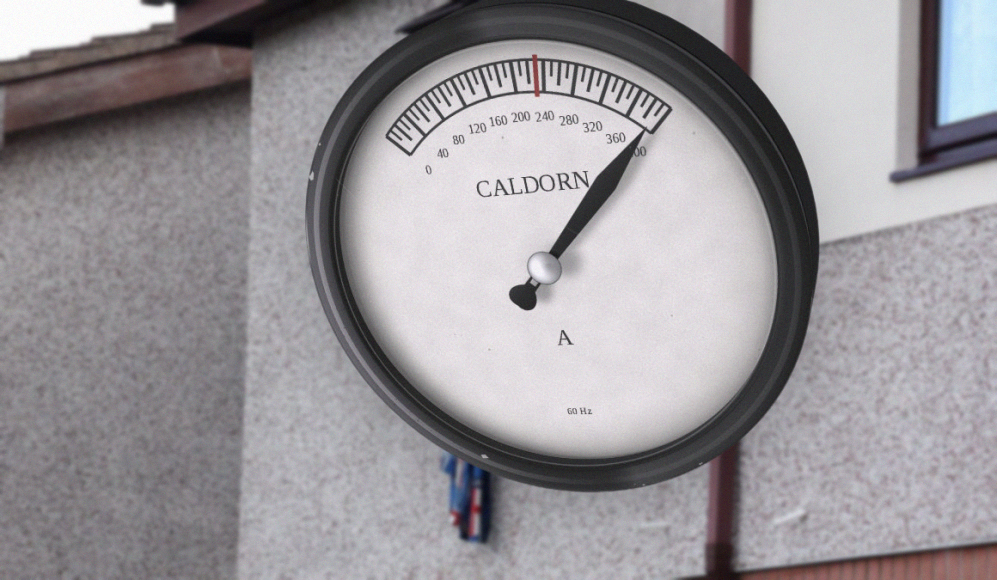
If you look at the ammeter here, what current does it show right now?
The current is 390 A
